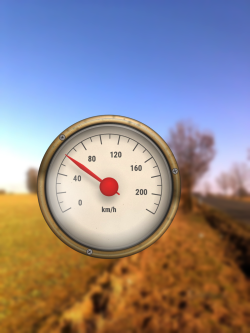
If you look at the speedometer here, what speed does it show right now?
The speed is 60 km/h
